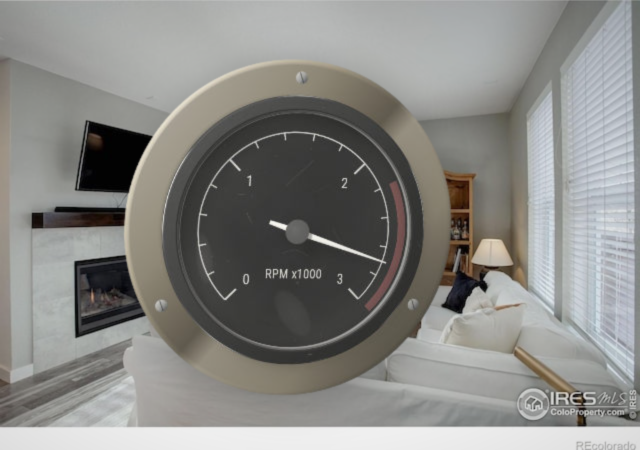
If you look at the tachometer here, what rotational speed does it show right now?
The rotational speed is 2700 rpm
